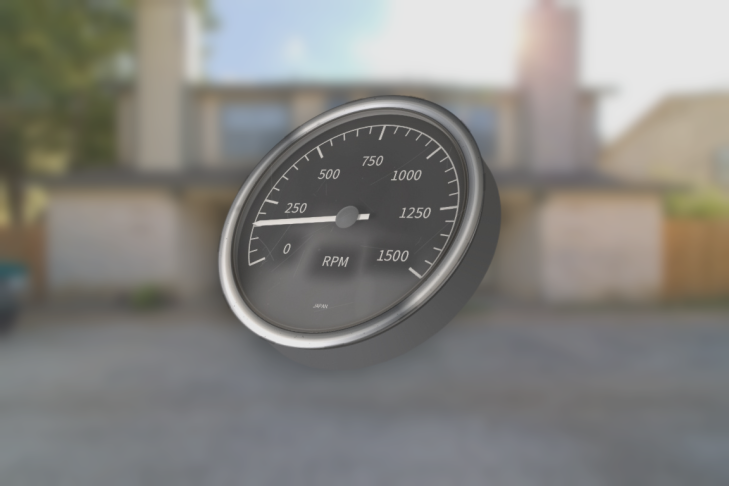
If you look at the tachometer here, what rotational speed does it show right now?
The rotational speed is 150 rpm
